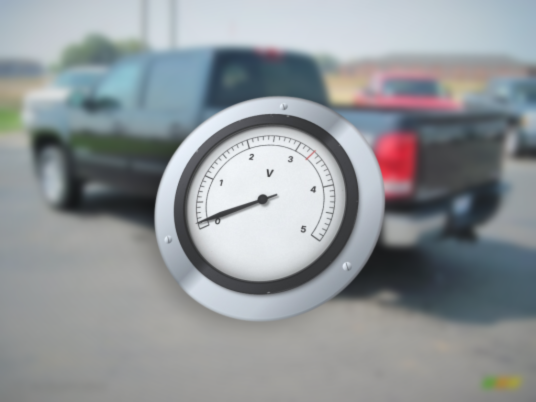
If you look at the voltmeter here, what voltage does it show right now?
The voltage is 0.1 V
